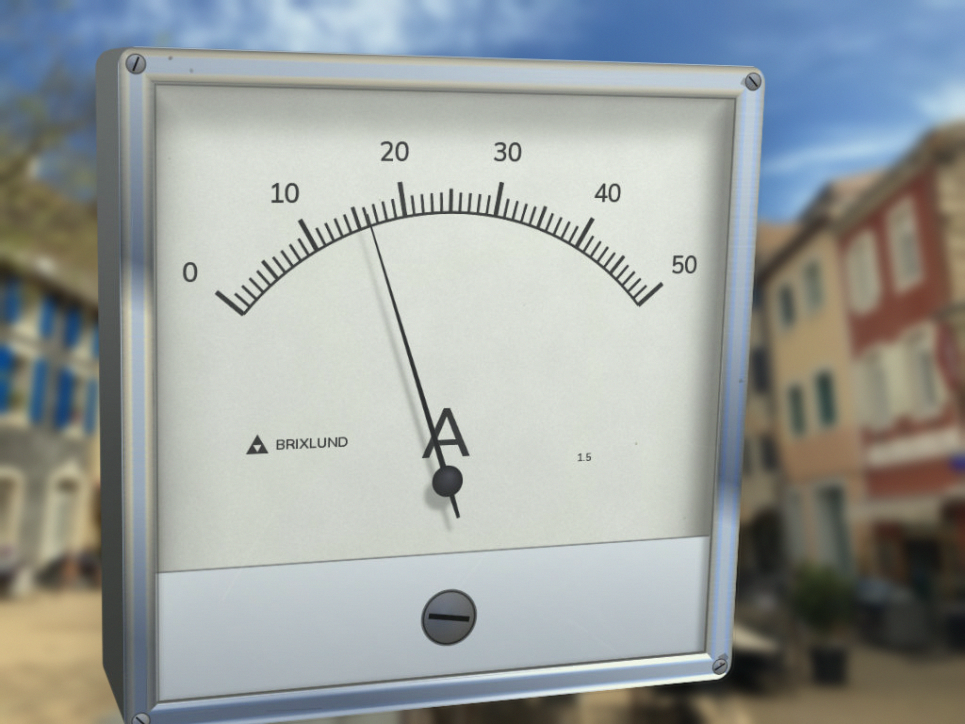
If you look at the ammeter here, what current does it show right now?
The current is 16 A
